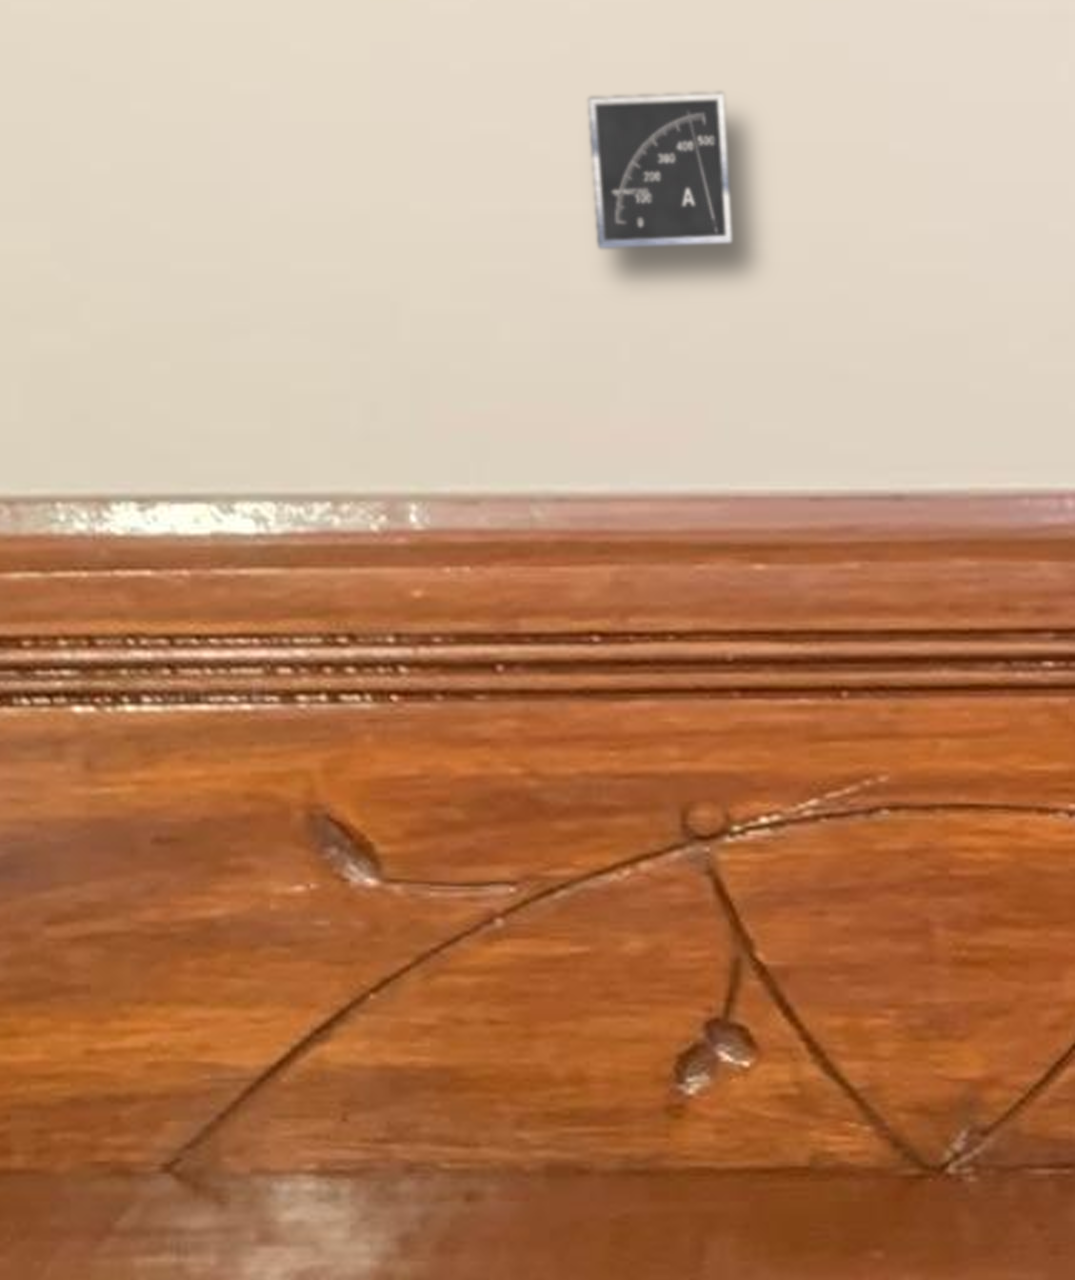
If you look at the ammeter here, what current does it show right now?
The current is 450 A
